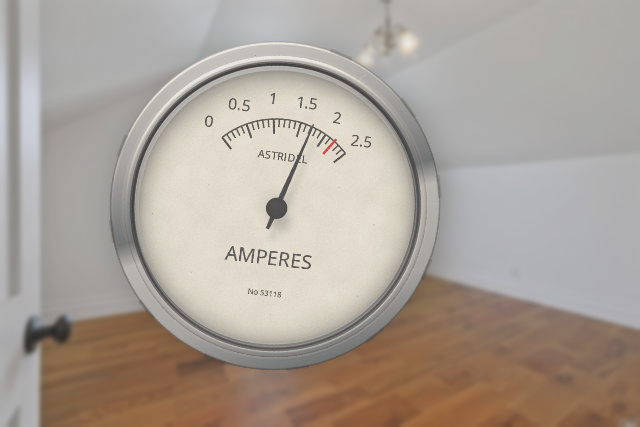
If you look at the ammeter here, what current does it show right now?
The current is 1.7 A
